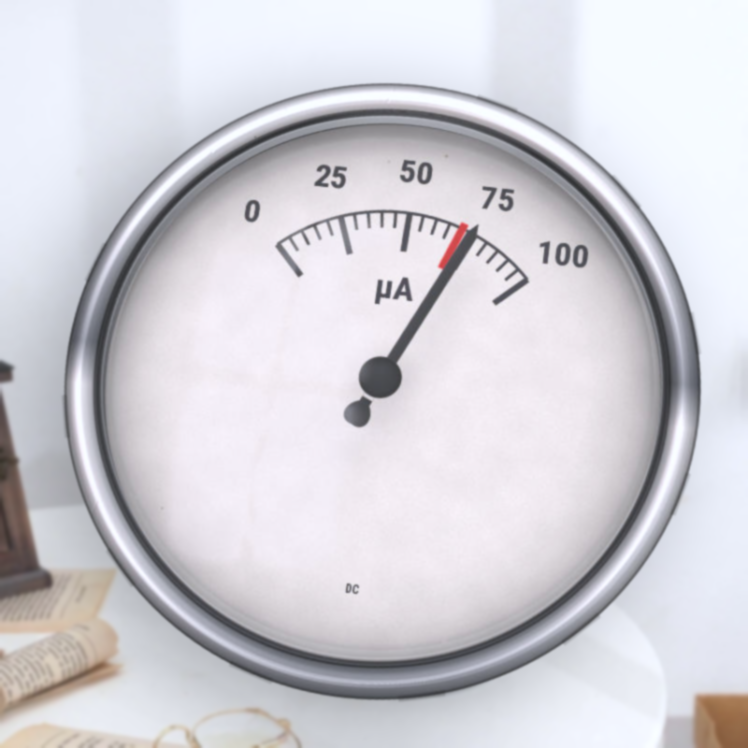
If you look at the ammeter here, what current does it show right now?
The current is 75 µA
